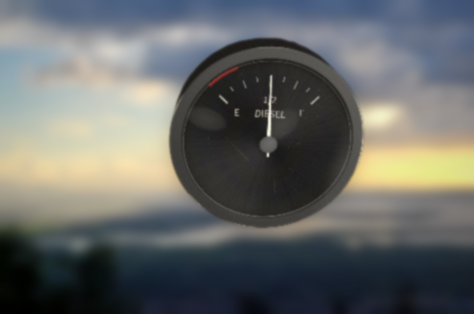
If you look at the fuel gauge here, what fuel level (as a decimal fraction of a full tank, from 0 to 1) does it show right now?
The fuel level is 0.5
